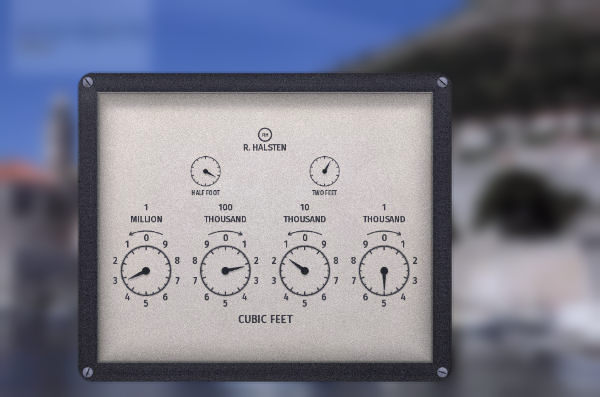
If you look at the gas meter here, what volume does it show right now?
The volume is 321500 ft³
